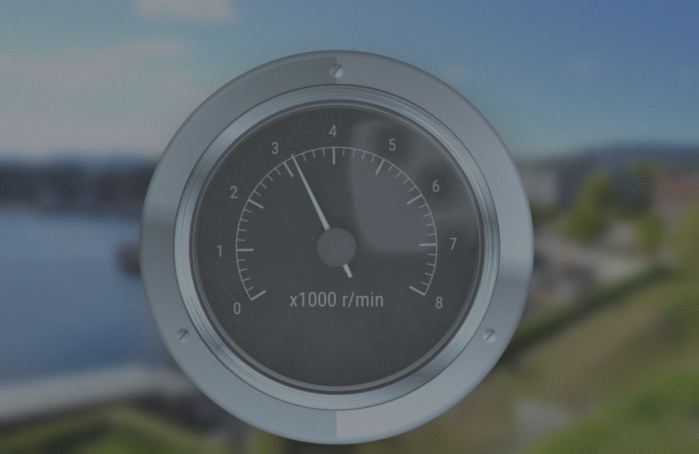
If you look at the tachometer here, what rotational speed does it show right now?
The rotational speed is 3200 rpm
